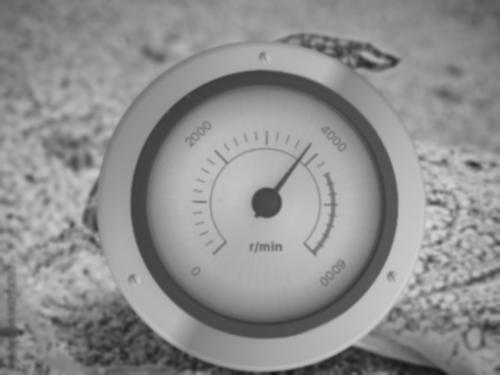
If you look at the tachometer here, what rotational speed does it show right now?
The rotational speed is 3800 rpm
